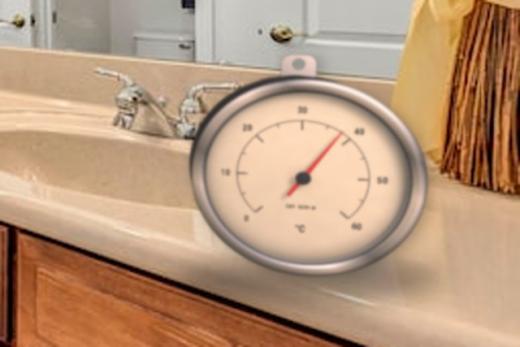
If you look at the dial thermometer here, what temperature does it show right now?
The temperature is 37.5 °C
